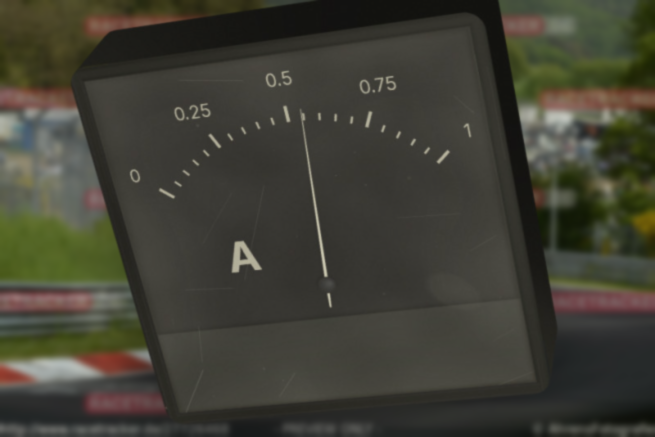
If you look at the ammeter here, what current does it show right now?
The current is 0.55 A
